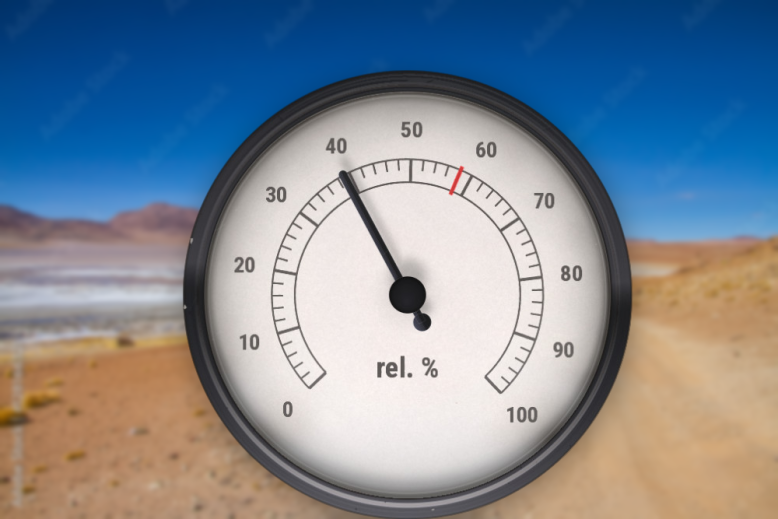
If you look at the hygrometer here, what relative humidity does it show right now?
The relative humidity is 39 %
